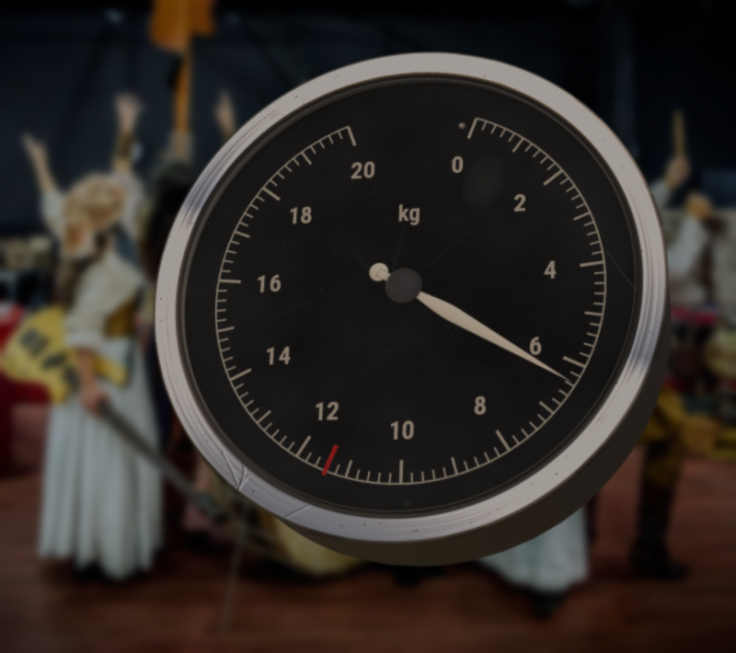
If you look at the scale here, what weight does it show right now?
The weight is 6.4 kg
